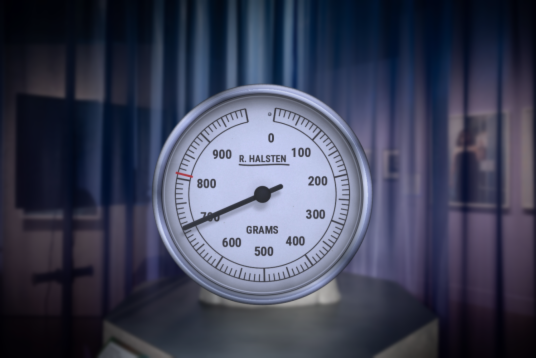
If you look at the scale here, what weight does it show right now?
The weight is 700 g
